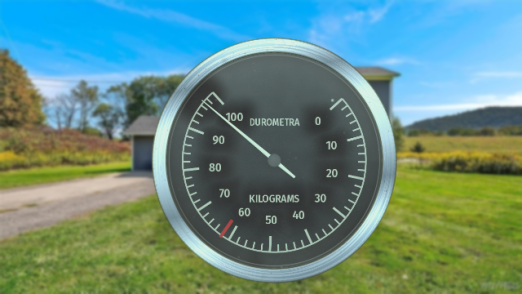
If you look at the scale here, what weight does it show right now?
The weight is 97 kg
